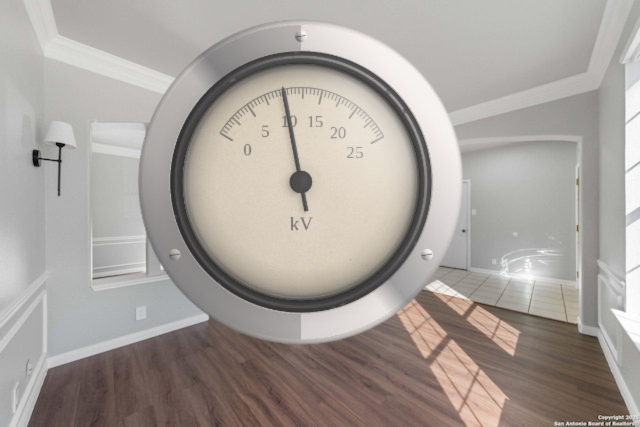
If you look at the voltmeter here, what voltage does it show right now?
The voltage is 10 kV
